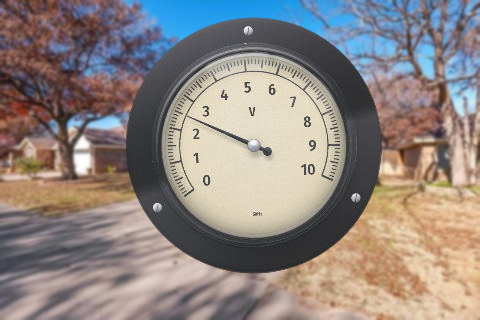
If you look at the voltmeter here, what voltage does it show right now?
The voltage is 2.5 V
